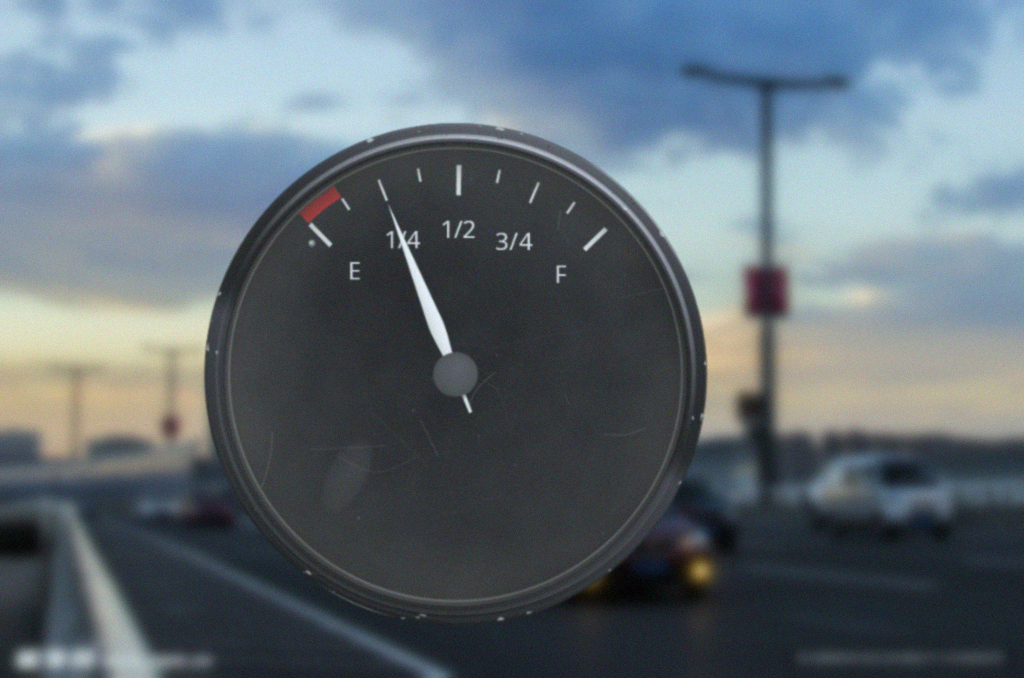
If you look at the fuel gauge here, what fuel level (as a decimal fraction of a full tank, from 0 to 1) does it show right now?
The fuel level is 0.25
